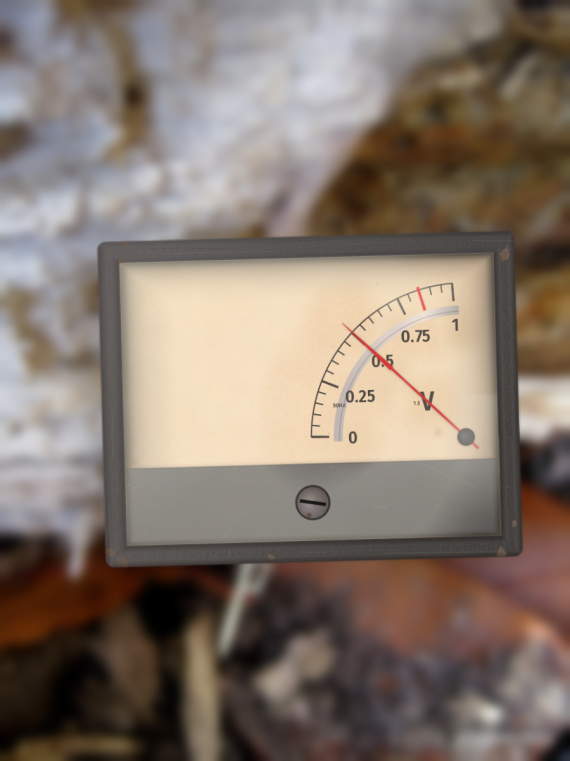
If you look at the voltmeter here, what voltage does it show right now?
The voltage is 0.5 V
